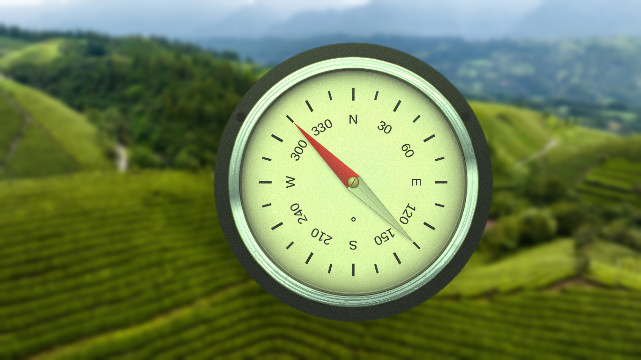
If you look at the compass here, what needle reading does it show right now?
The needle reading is 315 °
